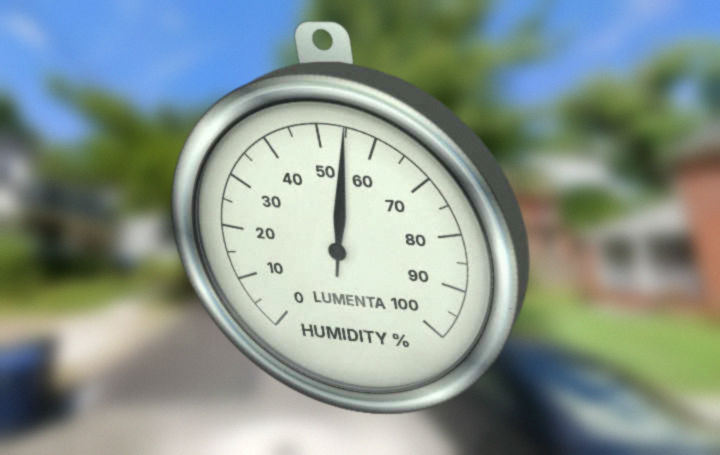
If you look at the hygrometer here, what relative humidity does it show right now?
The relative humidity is 55 %
